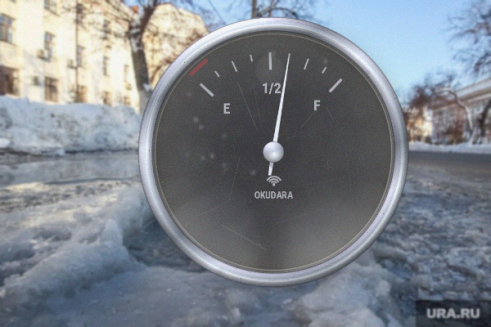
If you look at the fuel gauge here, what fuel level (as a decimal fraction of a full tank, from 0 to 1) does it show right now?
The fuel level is 0.625
